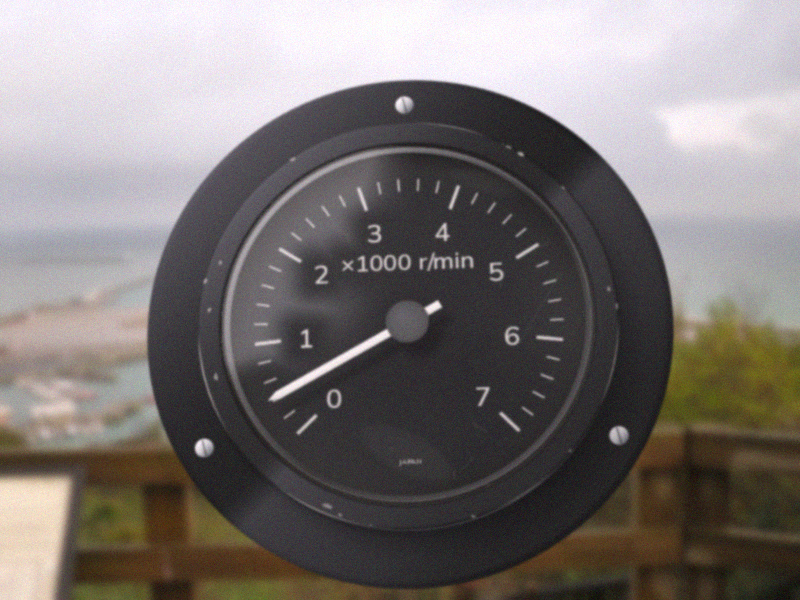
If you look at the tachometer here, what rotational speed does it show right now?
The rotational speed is 400 rpm
